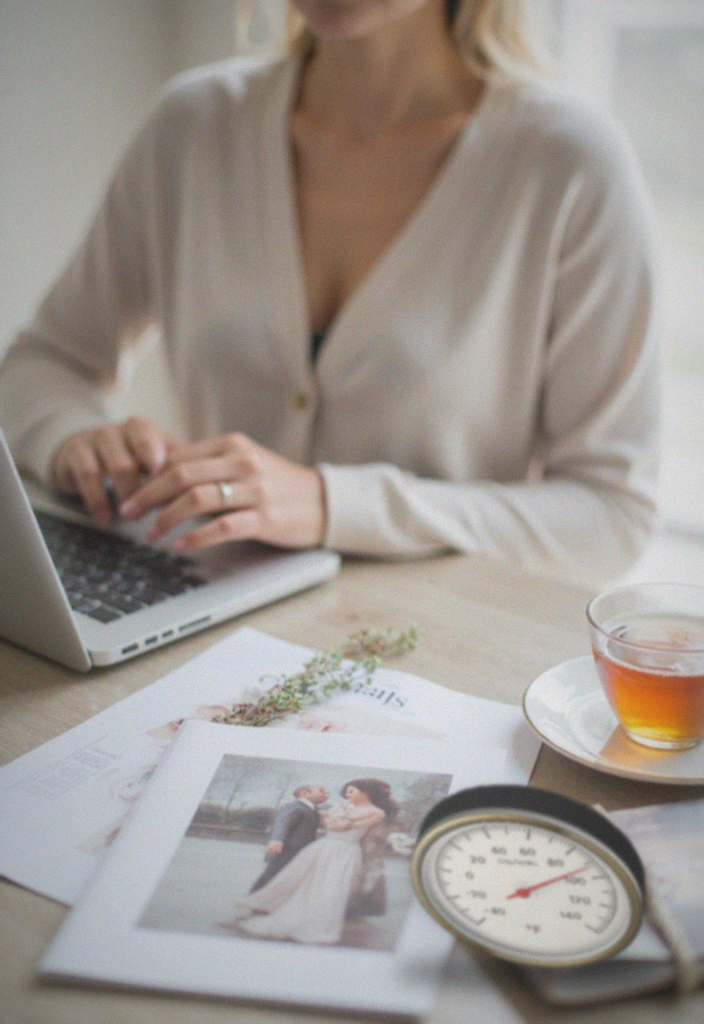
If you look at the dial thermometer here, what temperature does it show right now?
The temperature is 90 °F
